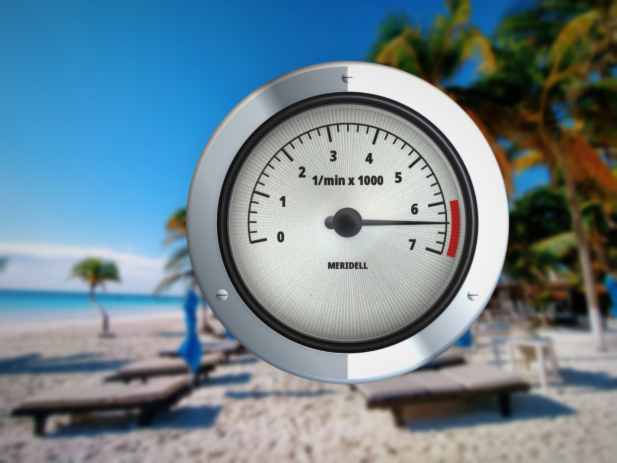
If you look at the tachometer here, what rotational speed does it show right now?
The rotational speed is 6400 rpm
